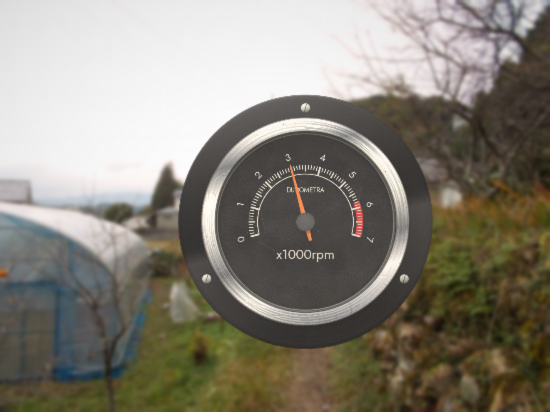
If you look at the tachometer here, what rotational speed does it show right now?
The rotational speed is 3000 rpm
